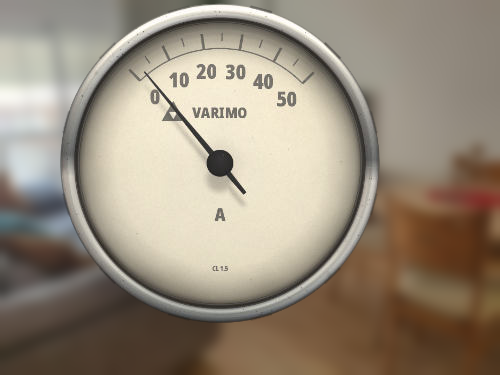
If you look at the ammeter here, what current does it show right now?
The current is 2.5 A
